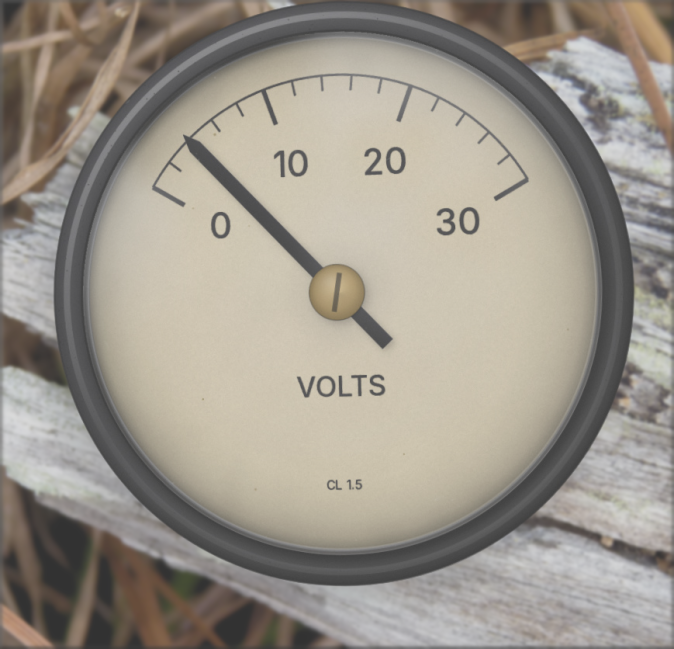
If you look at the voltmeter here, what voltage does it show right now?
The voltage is 4 V
